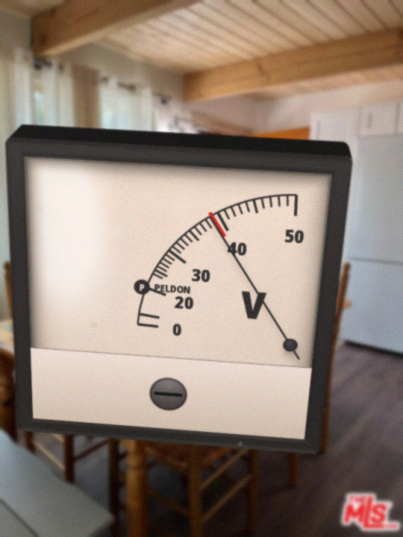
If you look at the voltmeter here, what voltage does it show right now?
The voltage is 39 V
